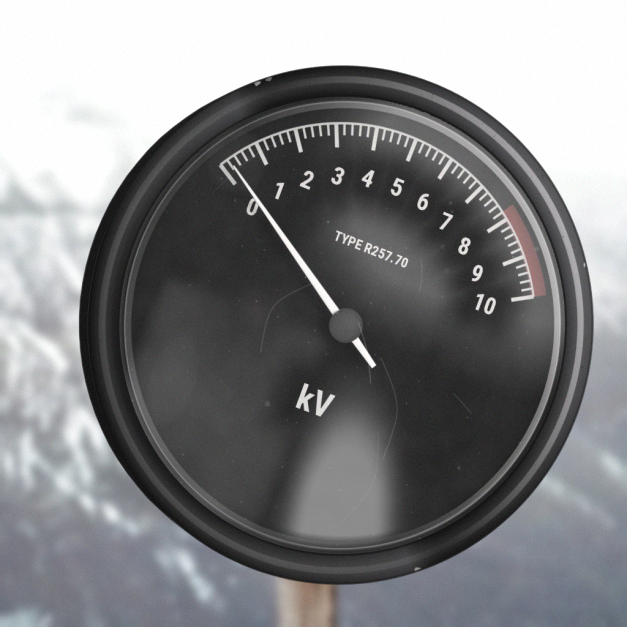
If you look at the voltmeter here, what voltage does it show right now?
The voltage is 0.2 kV
